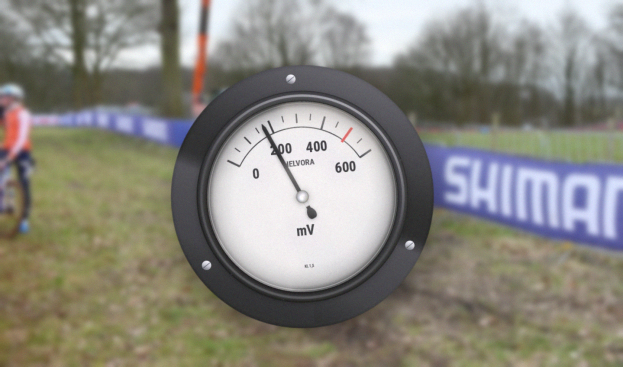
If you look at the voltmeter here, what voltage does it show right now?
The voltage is 175 mV
